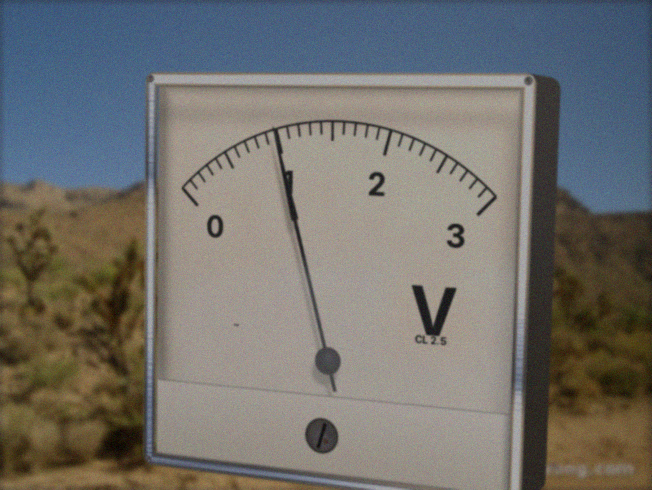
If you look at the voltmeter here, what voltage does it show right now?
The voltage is 1 V
